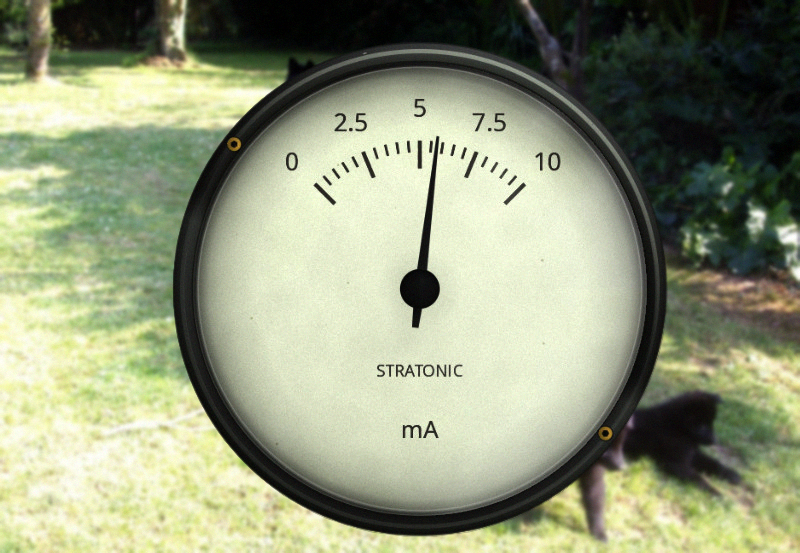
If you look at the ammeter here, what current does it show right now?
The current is 5.75 mA
